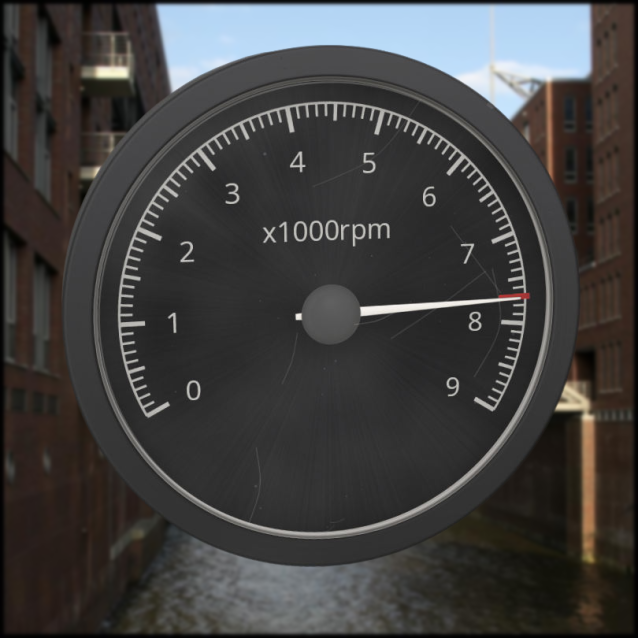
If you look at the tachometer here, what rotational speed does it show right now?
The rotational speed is 7700 rpm
